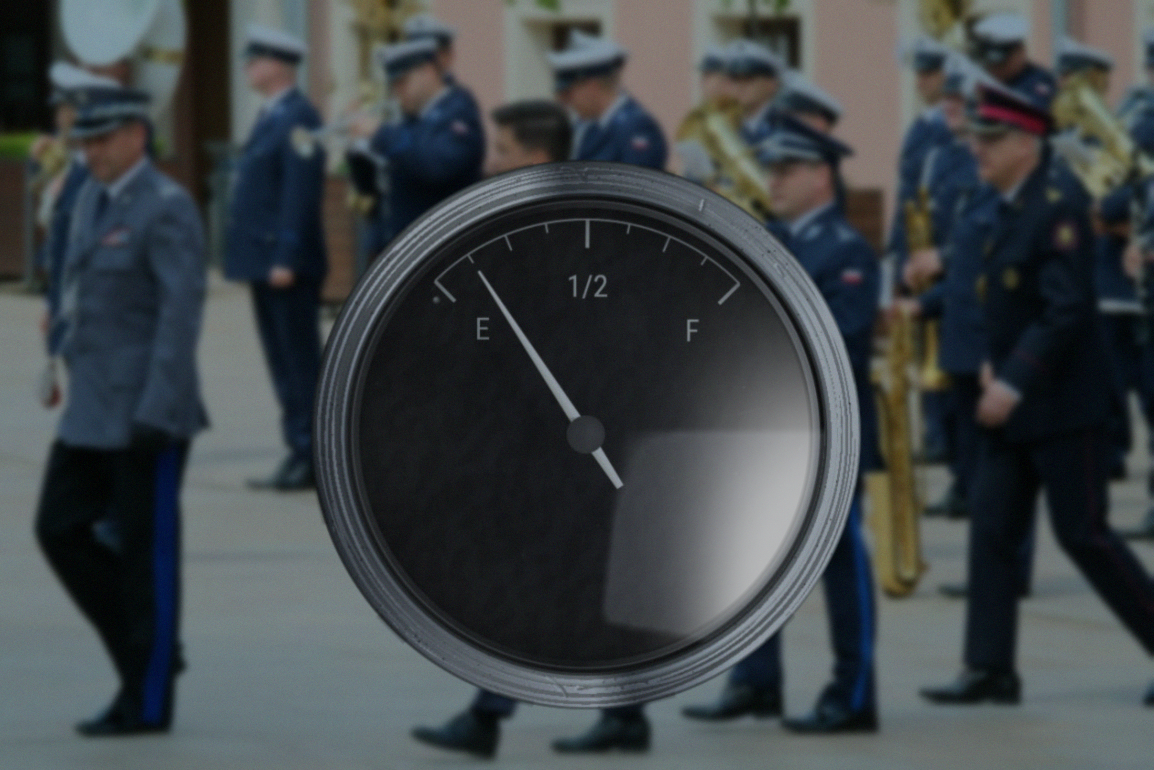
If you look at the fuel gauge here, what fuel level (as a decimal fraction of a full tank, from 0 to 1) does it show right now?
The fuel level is 0.125
